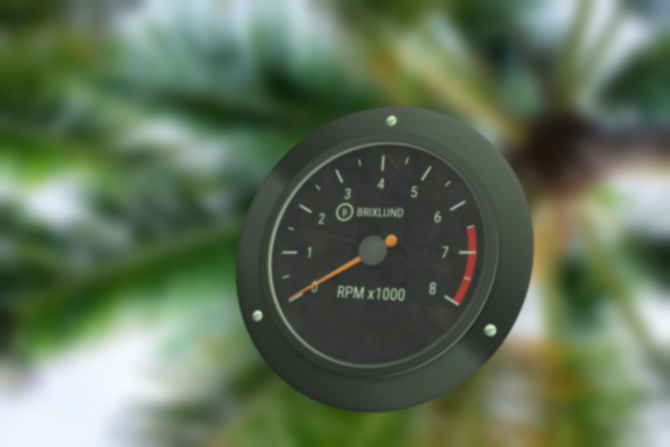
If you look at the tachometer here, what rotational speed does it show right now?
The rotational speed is 0 rpm
